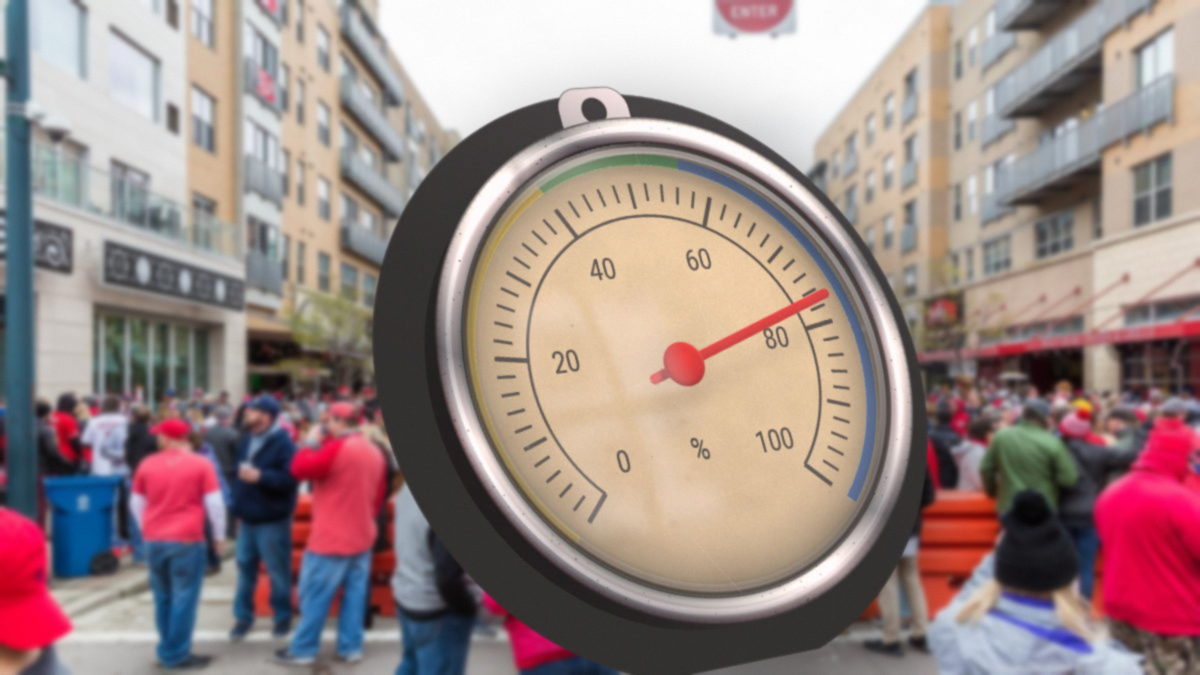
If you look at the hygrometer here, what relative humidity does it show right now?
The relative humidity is 77 %
